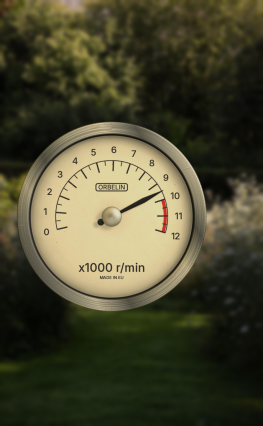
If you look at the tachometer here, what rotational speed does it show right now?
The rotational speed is 9500 rpm
